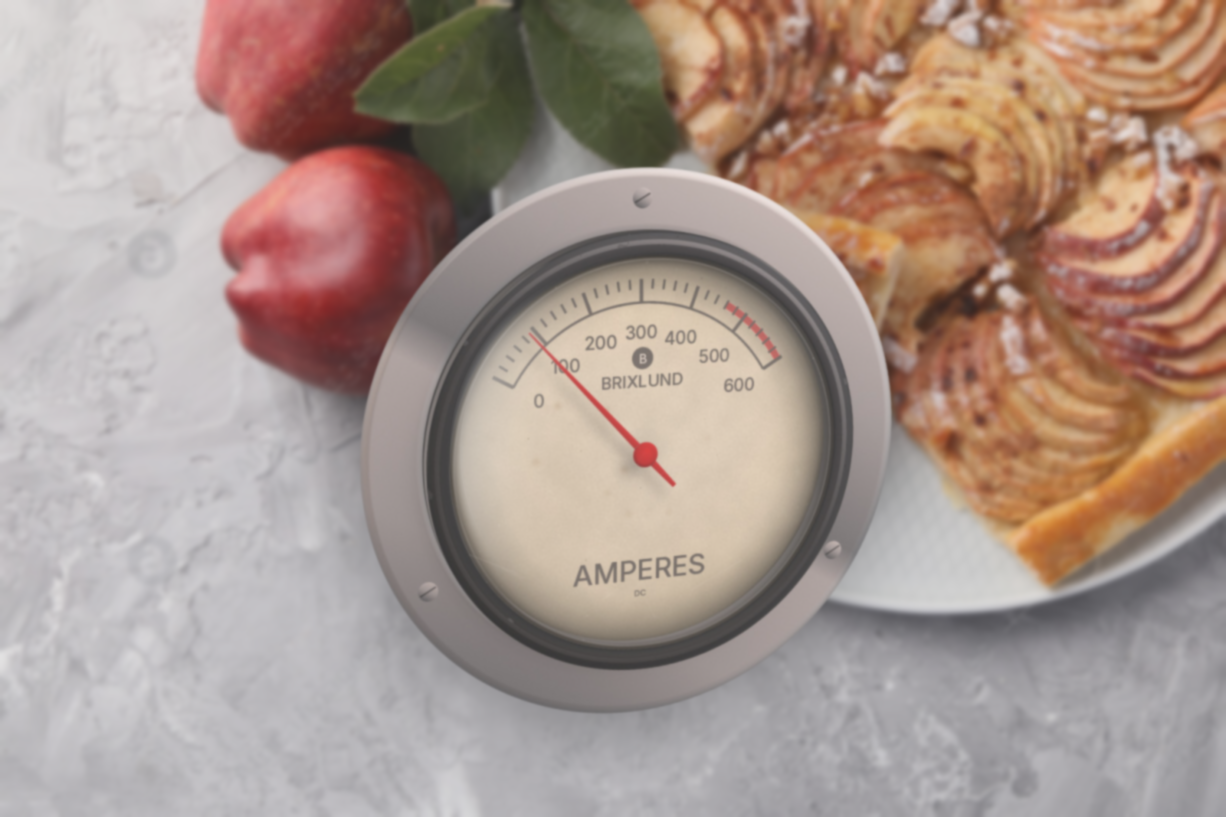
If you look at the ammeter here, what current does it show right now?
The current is 90 A
